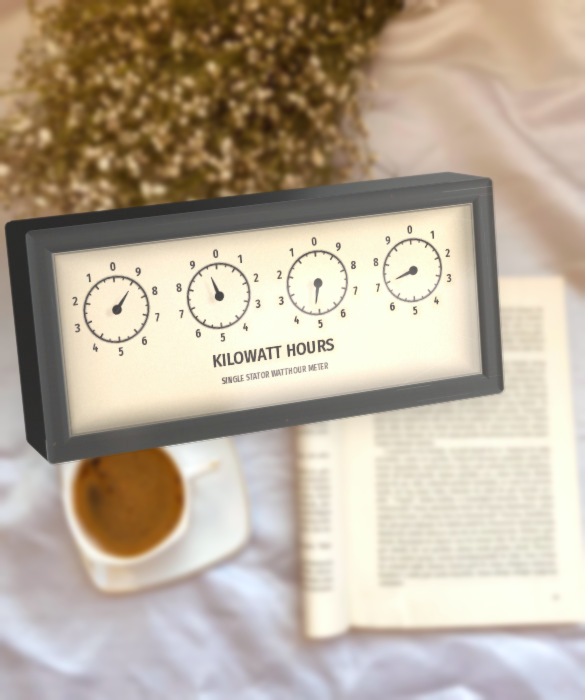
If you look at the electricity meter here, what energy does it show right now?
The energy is 8947 kWh
